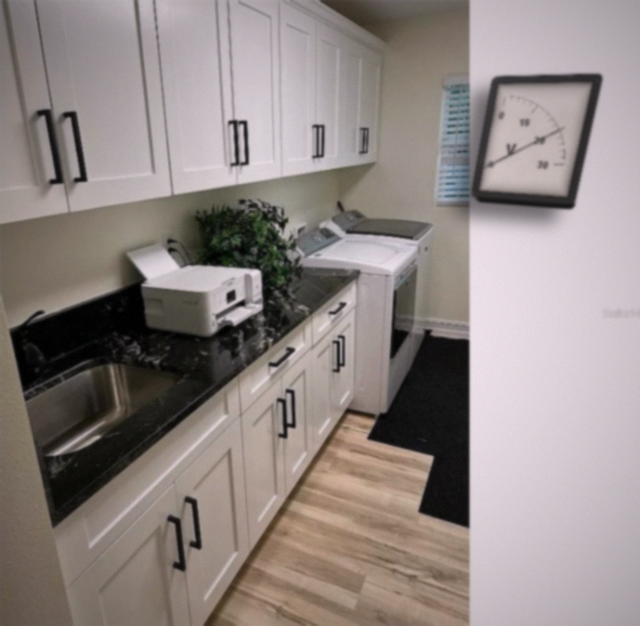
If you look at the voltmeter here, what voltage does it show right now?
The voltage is 20 V
